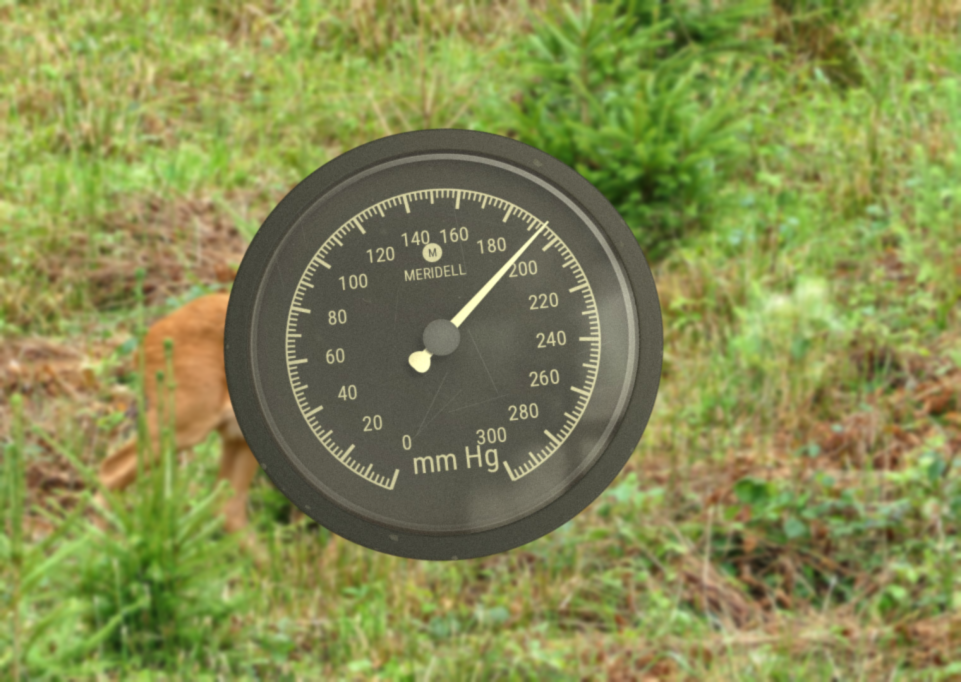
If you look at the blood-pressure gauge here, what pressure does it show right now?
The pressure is 194 mmHg
